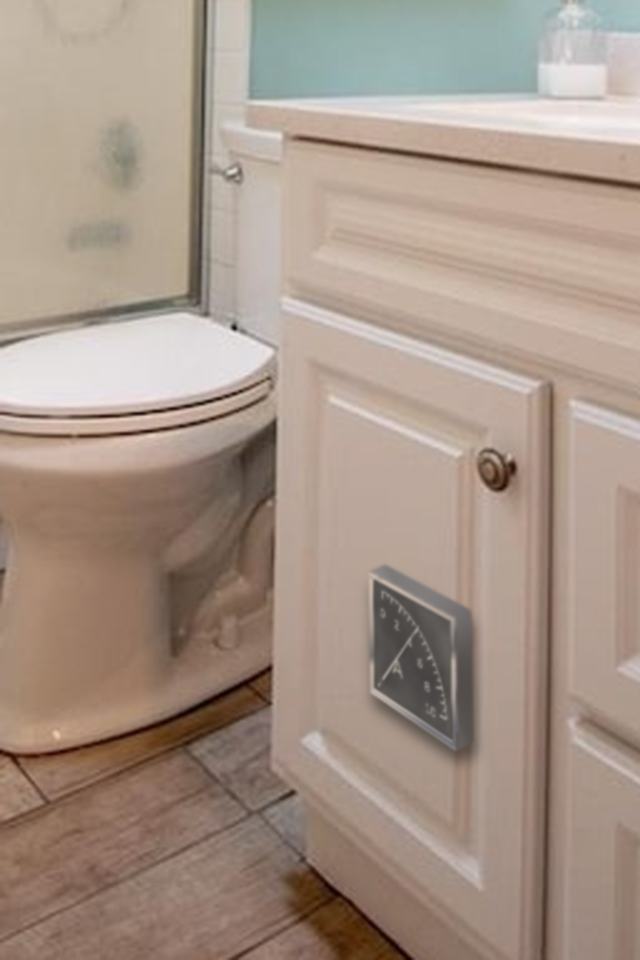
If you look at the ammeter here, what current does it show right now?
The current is 4 A
